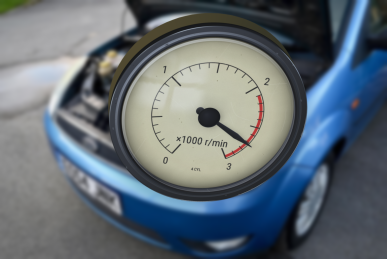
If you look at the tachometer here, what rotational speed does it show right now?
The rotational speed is 2700 rpm
